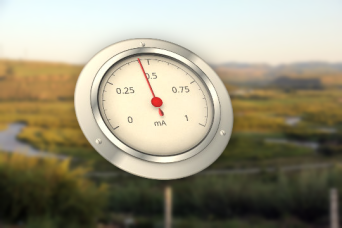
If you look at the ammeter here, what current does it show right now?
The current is 0.45 mA
